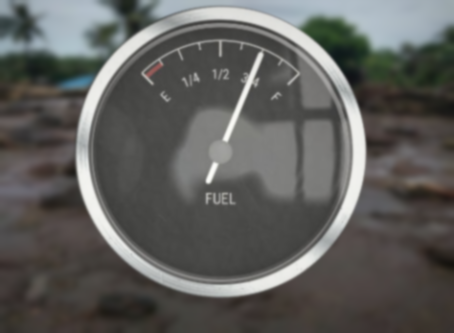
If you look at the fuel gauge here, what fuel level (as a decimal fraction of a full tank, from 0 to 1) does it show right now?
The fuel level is 0.75
